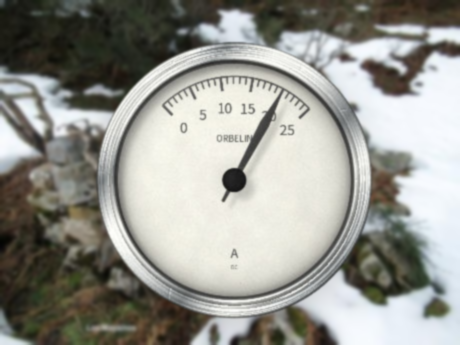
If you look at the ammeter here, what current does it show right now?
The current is 20 A
